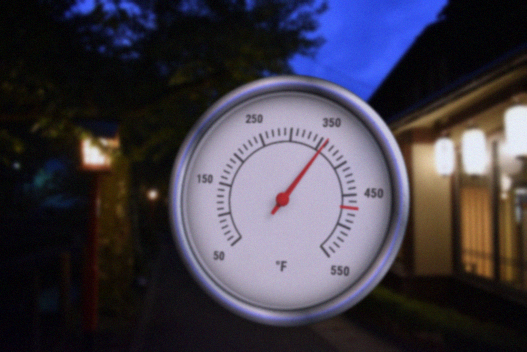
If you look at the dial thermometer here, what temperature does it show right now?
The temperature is 360 °F
